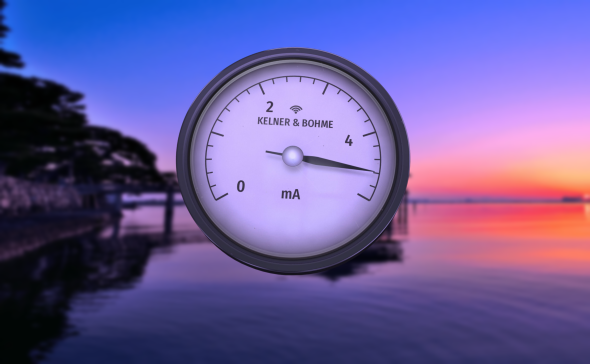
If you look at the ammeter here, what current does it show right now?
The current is 4.6 mA
